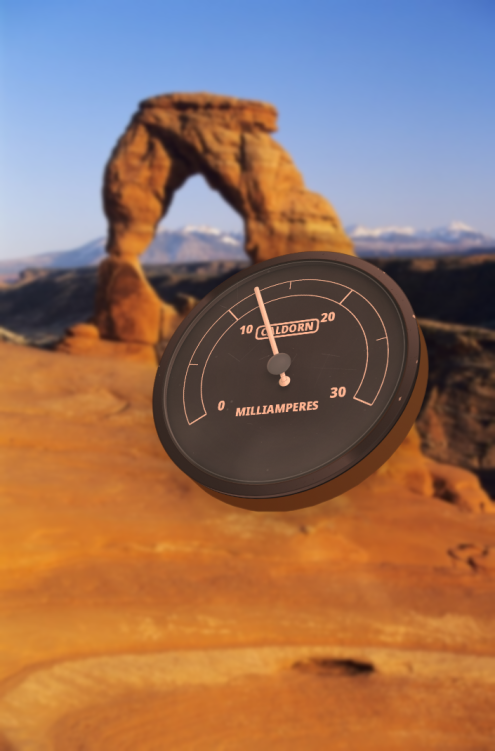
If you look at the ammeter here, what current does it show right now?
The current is 12.5 mA
